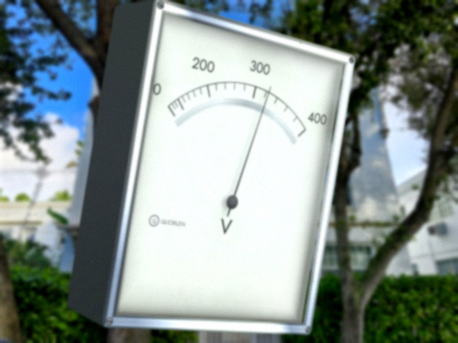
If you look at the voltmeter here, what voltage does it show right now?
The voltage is 320 V
